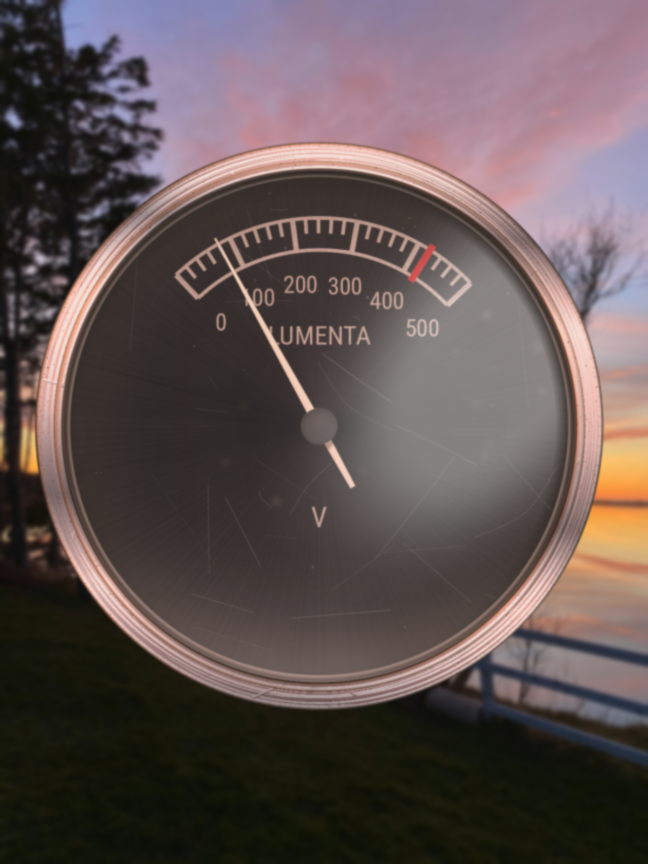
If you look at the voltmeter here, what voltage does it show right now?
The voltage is 80 V
